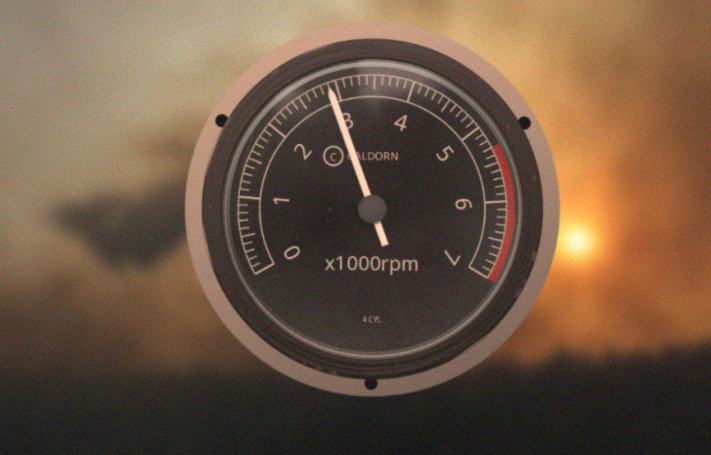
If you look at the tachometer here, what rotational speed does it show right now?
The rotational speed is 2900 rpm
